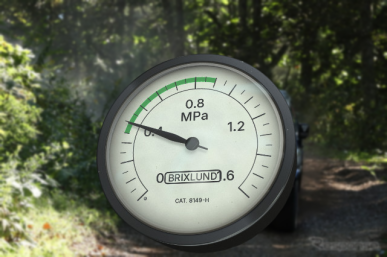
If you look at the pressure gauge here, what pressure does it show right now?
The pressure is 0.4 MPa
